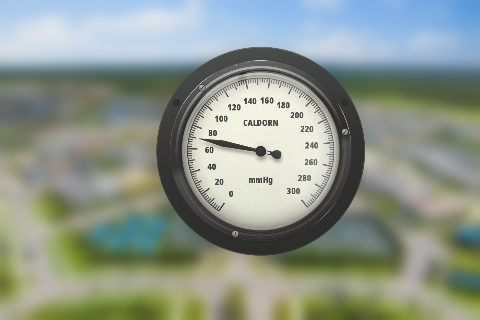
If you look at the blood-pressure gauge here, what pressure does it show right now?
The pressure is 70 mmHg
